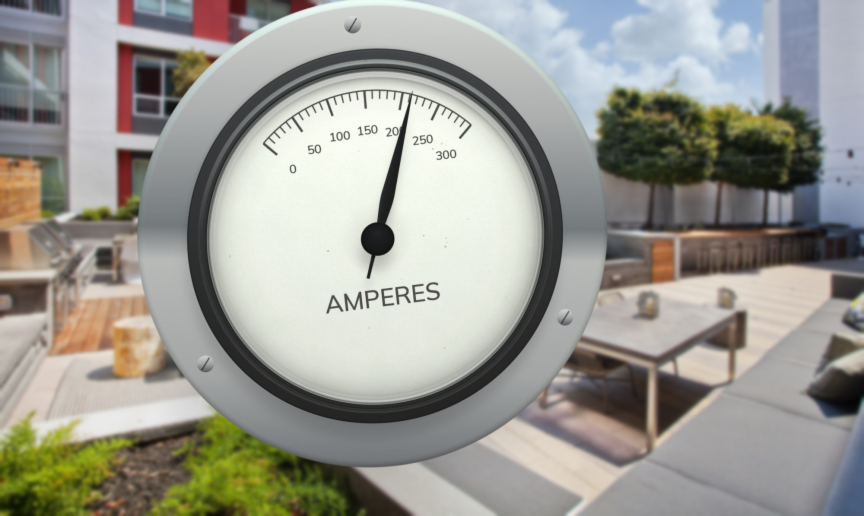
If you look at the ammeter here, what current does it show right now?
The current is 210 A
